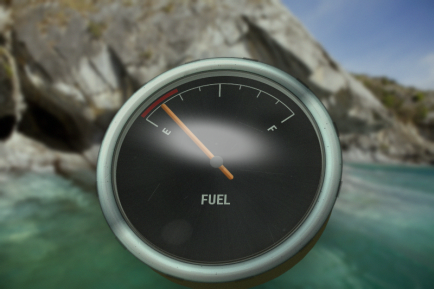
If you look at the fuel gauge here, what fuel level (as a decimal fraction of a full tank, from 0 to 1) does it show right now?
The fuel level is 0.125
